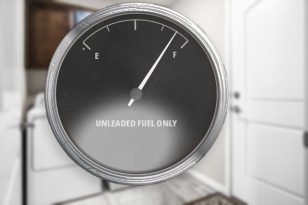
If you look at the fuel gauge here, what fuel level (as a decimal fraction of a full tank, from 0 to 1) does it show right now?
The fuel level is 0.875
